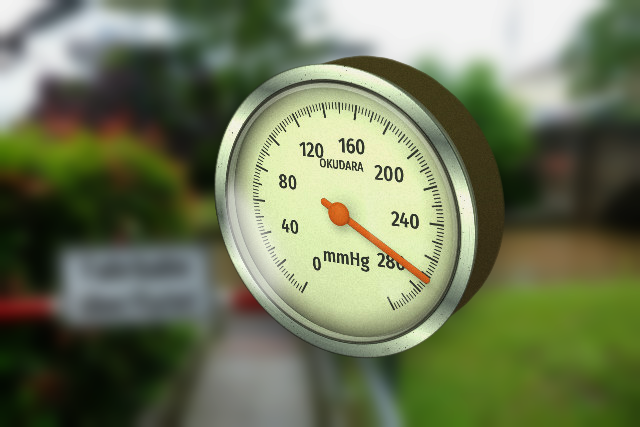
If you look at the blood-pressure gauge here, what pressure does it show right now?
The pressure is 270 mmHg
